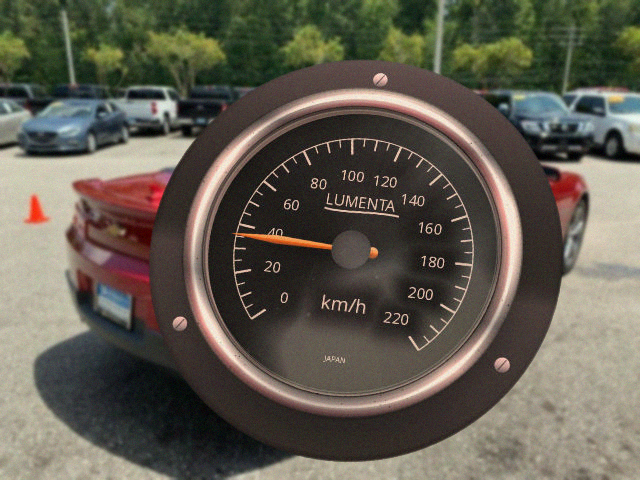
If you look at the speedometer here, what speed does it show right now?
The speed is 35 km/h
